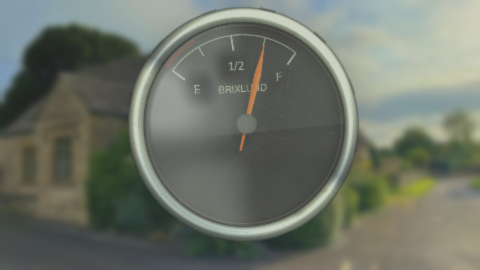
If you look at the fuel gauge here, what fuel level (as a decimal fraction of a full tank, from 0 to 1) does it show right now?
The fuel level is 0.75
